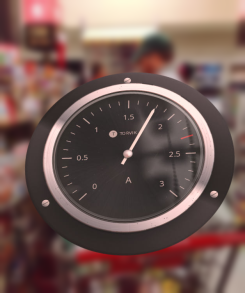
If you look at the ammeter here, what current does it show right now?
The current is 1.8 A
